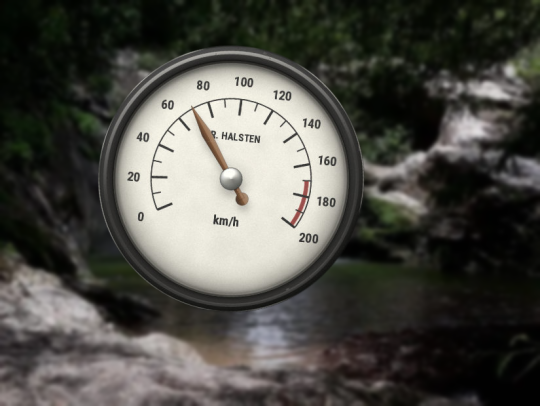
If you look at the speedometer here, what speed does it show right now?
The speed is 70 km/h
